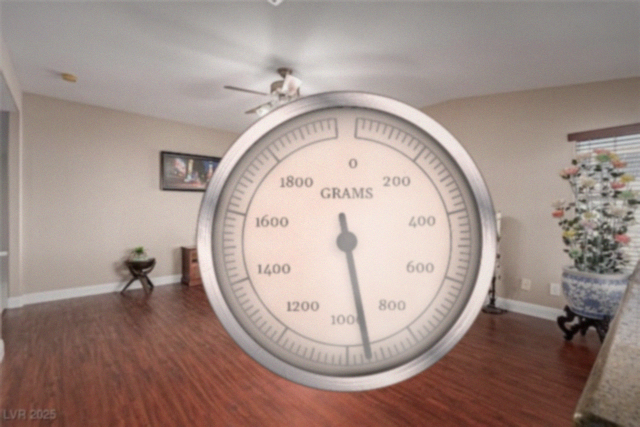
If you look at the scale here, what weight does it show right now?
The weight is 940 g
